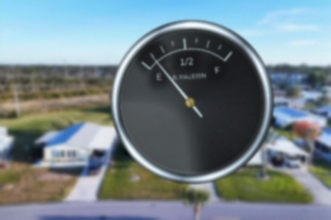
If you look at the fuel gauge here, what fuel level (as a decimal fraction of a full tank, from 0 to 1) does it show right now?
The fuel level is 0.125
